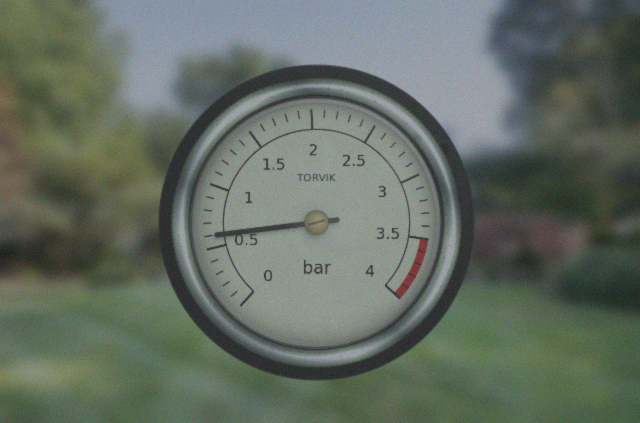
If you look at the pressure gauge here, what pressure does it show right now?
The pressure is 0.6 bar
